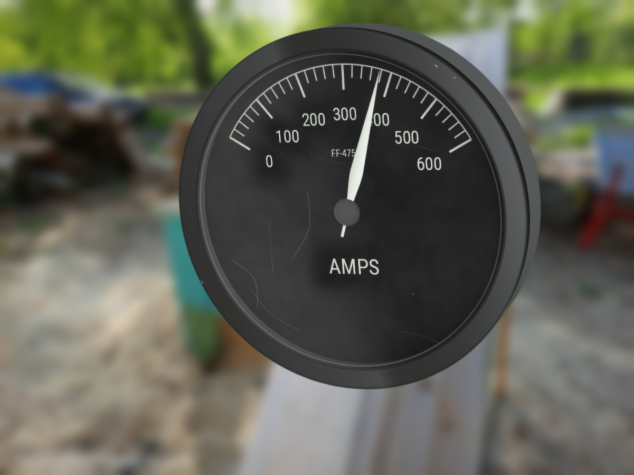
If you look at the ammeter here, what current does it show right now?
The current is 380 A
